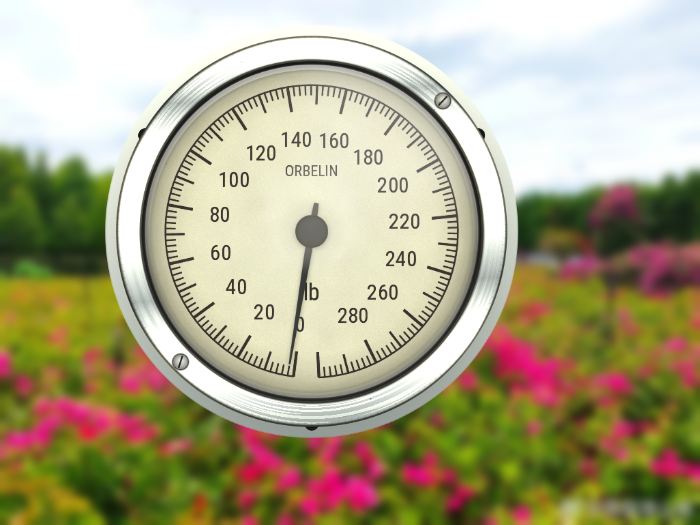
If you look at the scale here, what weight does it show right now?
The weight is 2 lb
